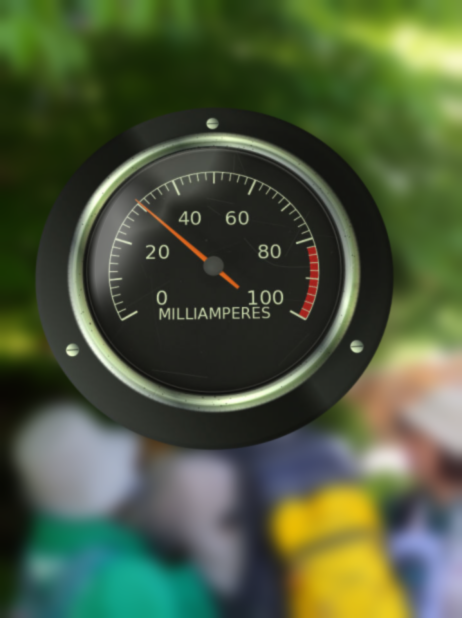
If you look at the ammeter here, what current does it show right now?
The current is 30 mA
